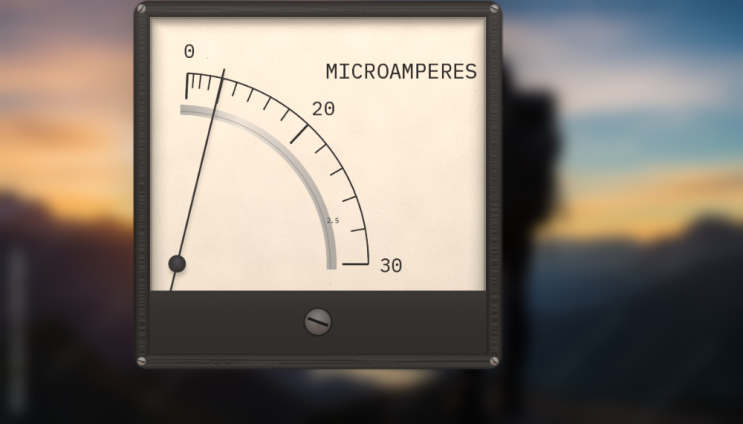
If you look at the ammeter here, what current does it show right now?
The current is 10 µA
